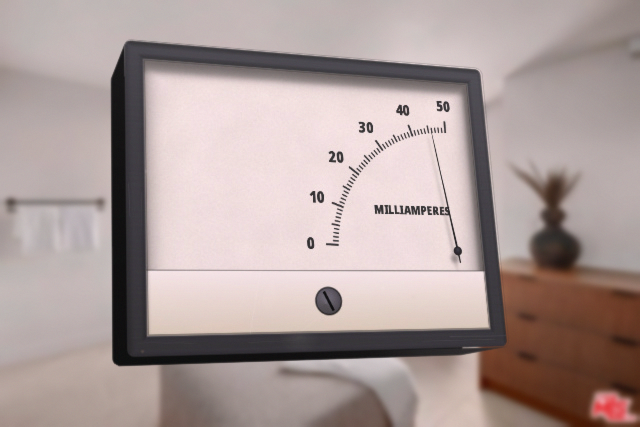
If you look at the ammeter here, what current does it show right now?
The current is 45 mA
